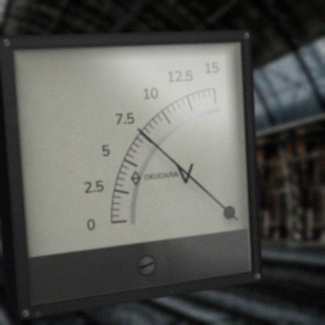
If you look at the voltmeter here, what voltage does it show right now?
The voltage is 7.5 V
